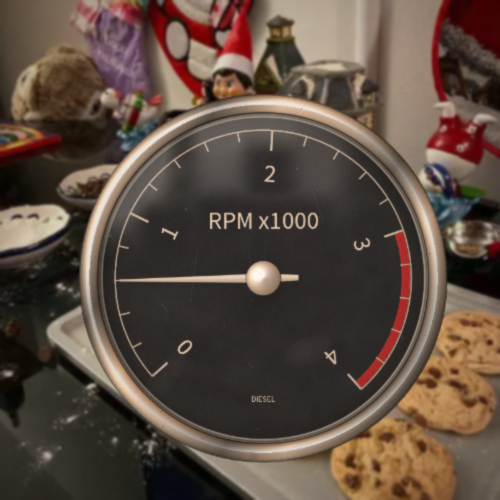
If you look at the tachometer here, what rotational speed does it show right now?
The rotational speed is 600 rpm
